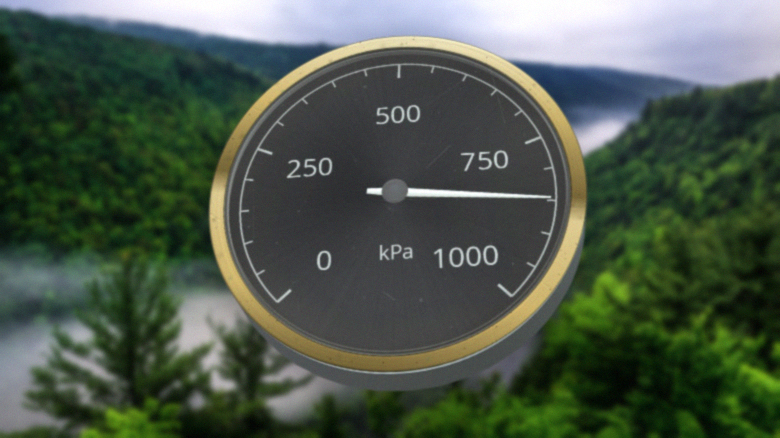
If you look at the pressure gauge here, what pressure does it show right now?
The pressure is 850 kPa
